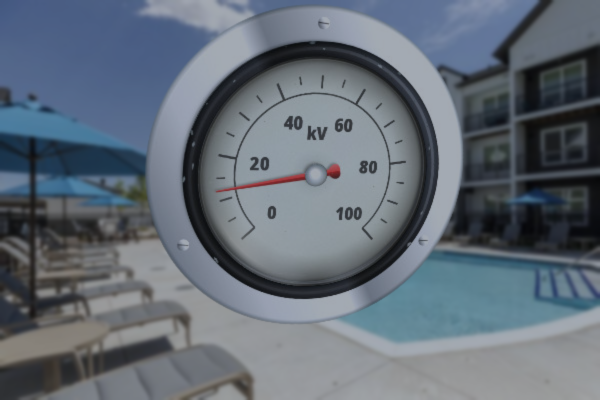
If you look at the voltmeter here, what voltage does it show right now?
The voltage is 12.5 kV
